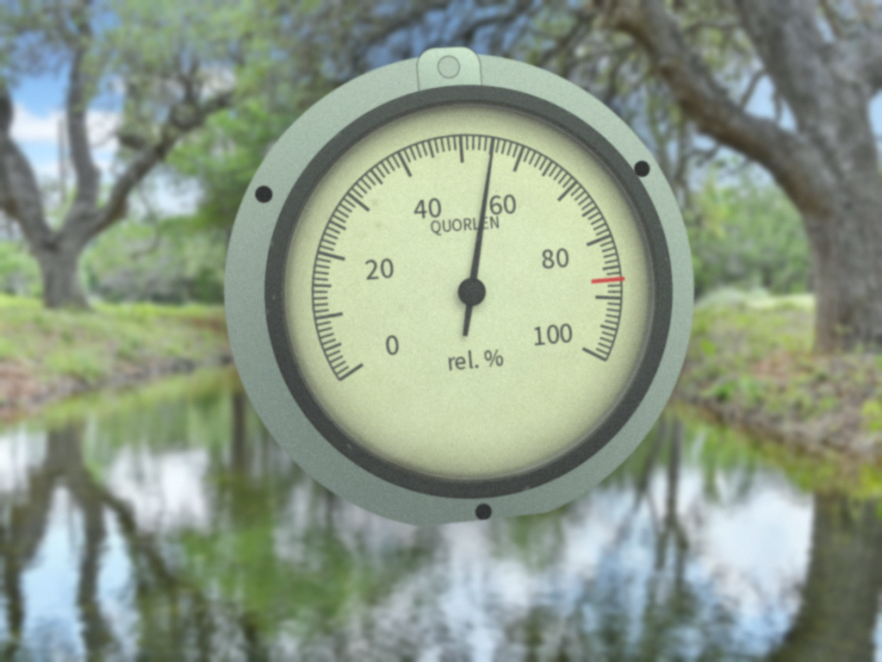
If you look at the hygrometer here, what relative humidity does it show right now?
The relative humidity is 55 %
